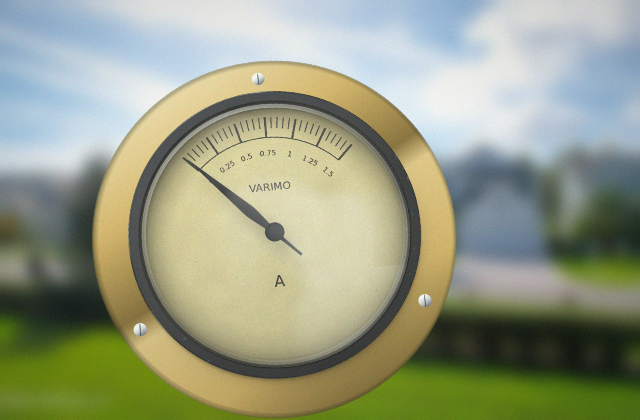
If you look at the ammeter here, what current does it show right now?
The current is 0 A
